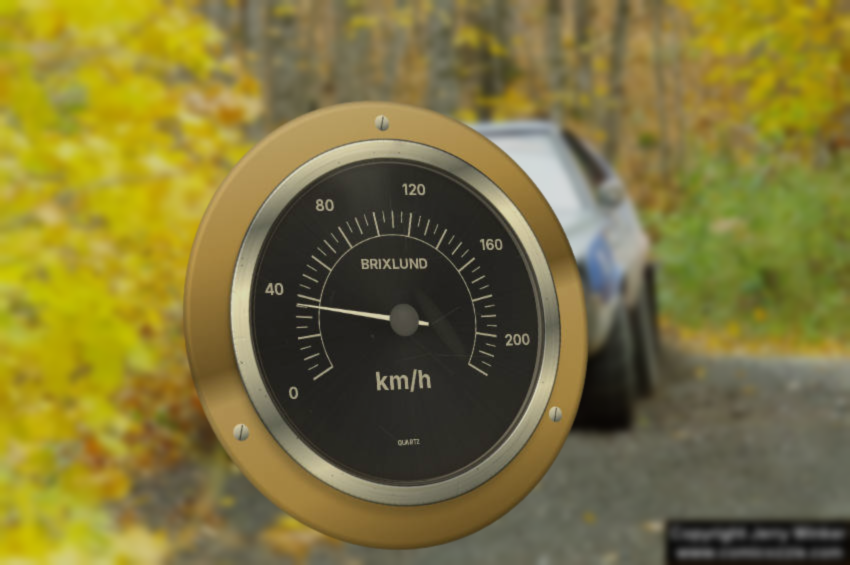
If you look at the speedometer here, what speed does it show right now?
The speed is 35 km/h
